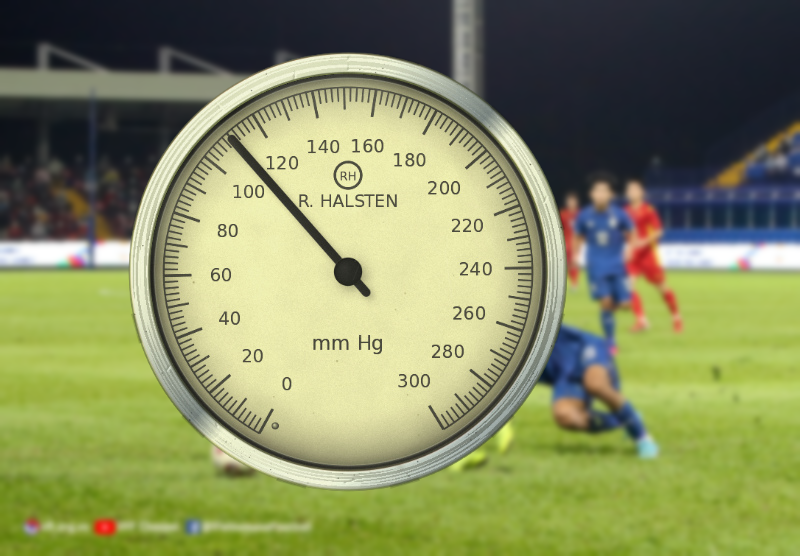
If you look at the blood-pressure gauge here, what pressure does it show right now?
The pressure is 110 mmHg
